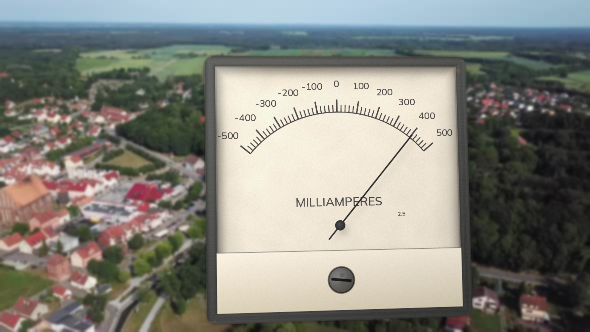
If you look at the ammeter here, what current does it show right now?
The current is 400 mA
